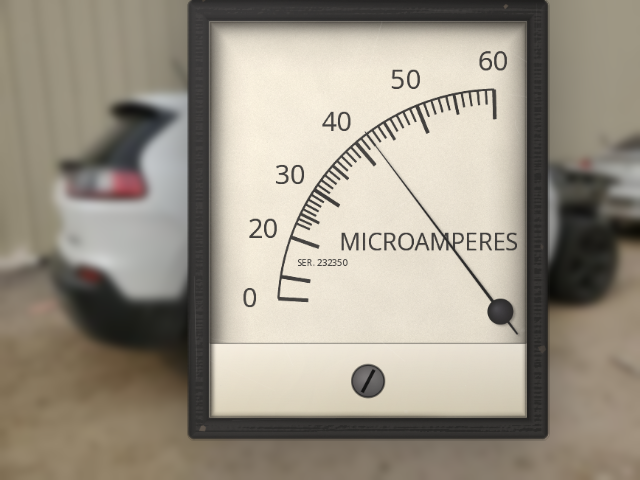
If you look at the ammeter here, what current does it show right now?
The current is 42 µA
